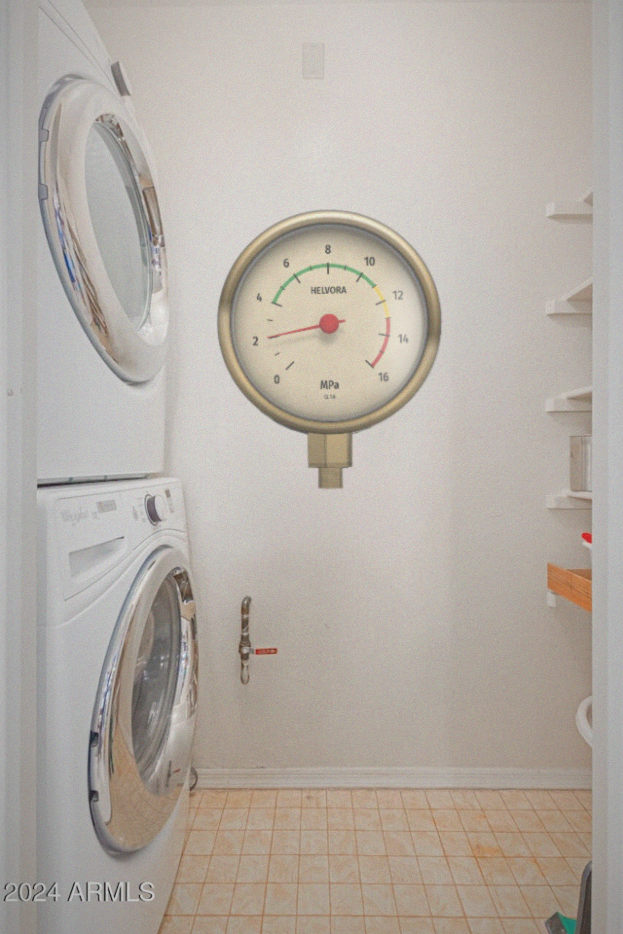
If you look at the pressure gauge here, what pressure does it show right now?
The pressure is 2 MPa
